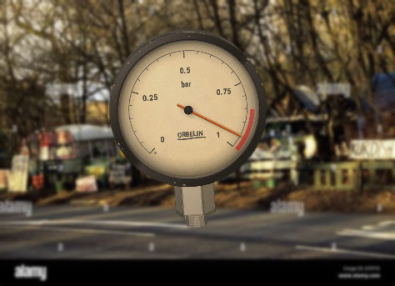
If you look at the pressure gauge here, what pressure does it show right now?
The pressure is 0.95 bar
